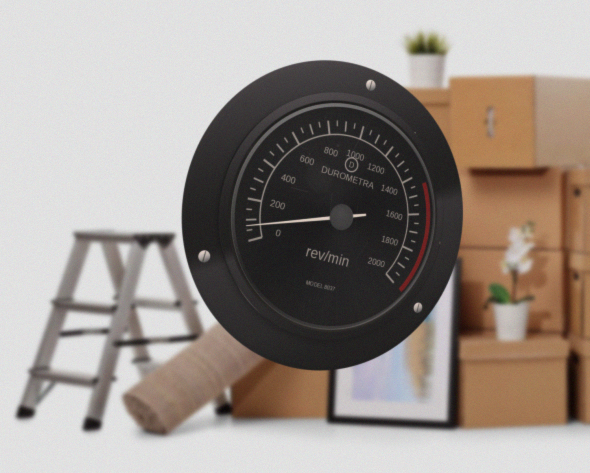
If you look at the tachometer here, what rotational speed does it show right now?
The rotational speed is 75 rpm
